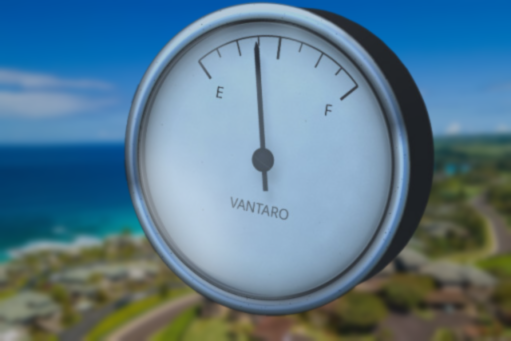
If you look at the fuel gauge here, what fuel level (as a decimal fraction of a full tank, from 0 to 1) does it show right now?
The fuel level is 0.375
